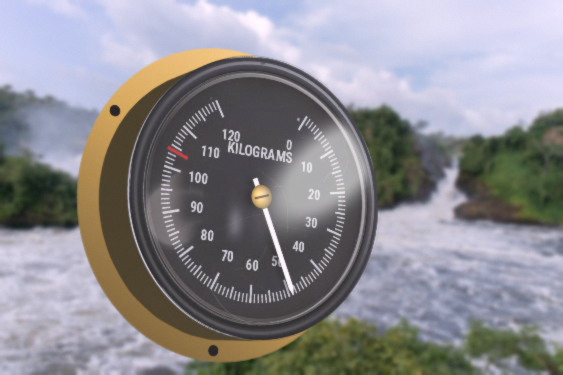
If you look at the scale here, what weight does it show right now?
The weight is 50 kg
